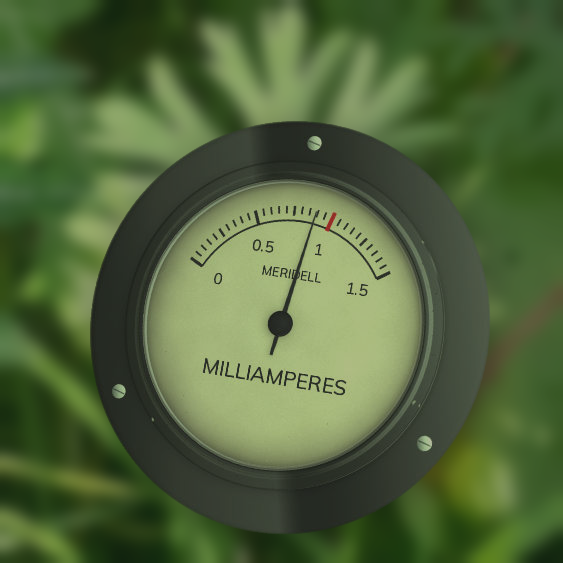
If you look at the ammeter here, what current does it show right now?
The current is 0.9 mA
